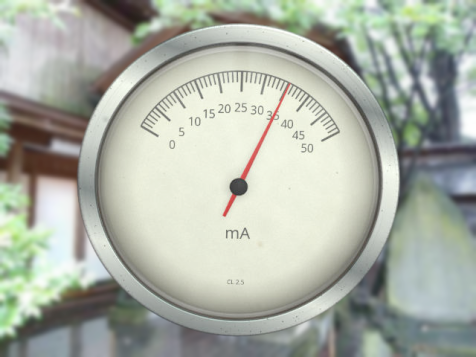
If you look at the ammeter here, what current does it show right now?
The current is 35 mA
